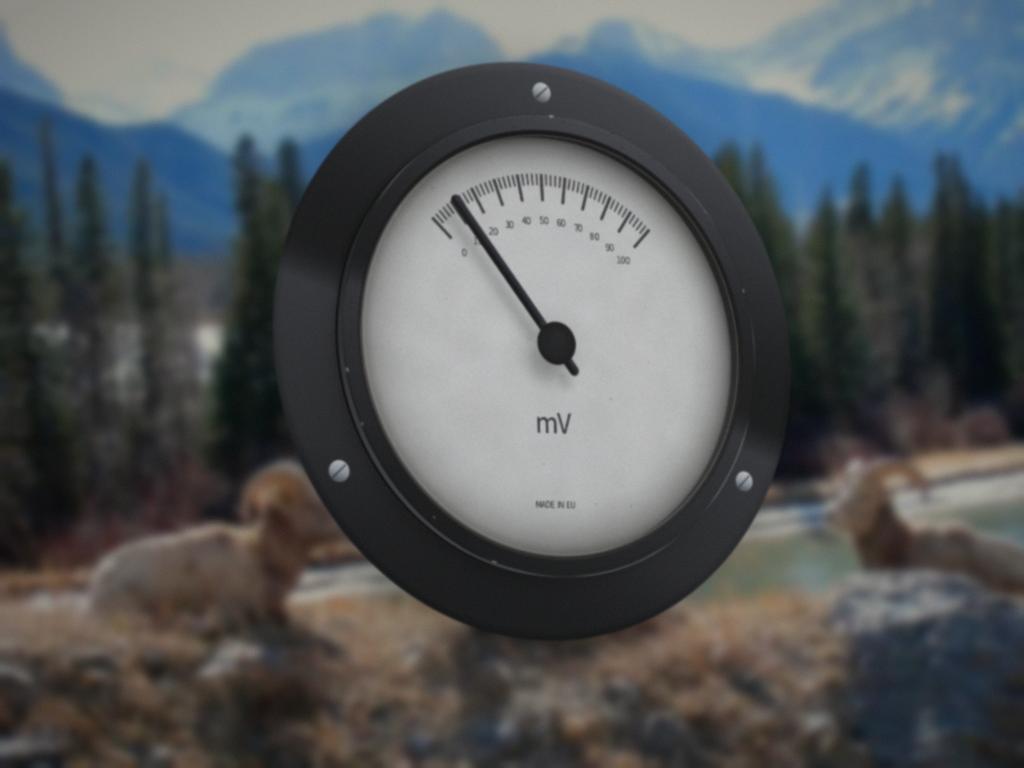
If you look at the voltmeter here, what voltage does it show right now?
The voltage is 10 mV
